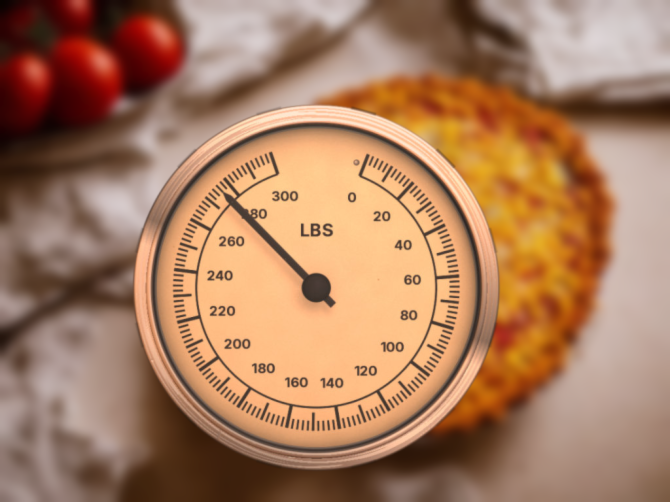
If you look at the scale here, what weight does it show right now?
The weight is 276 lb
